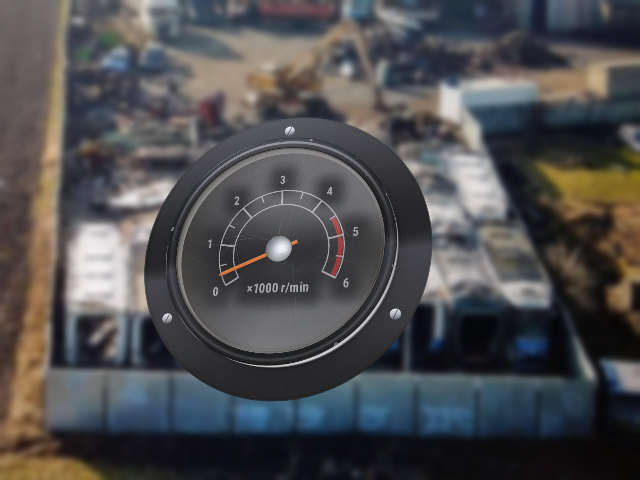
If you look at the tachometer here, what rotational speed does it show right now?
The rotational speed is 250 rpm
